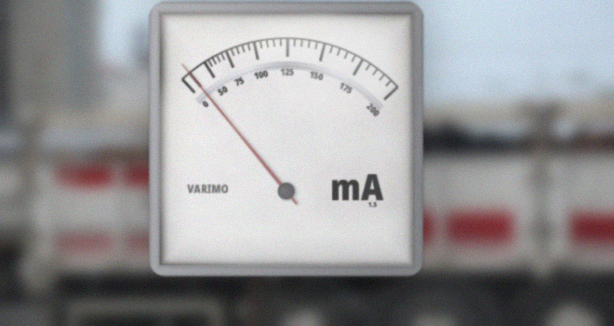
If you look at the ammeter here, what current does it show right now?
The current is 25 mA
